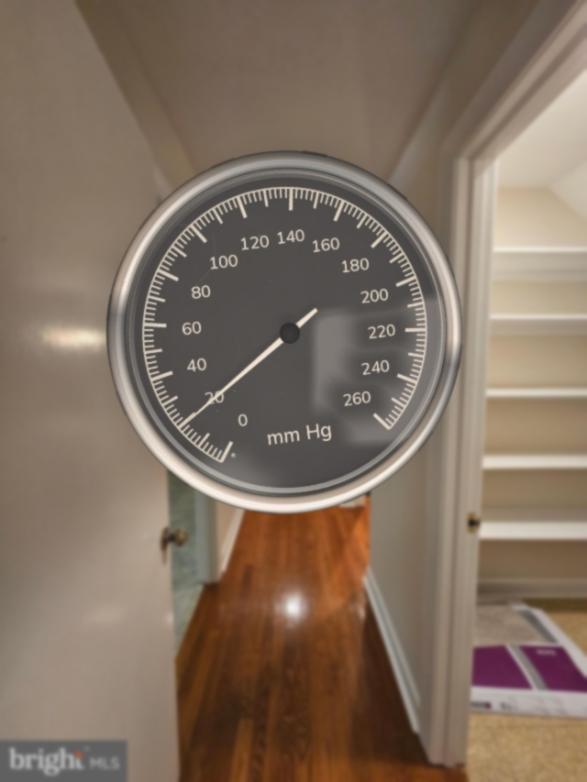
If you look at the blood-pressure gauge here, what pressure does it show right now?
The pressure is 20 mmHg
